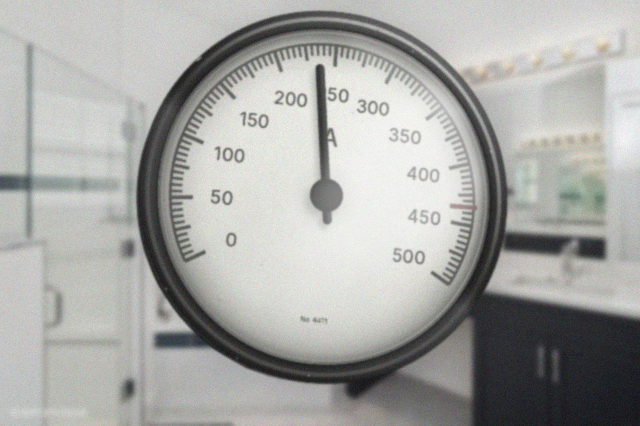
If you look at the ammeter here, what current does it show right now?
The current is 235 A
